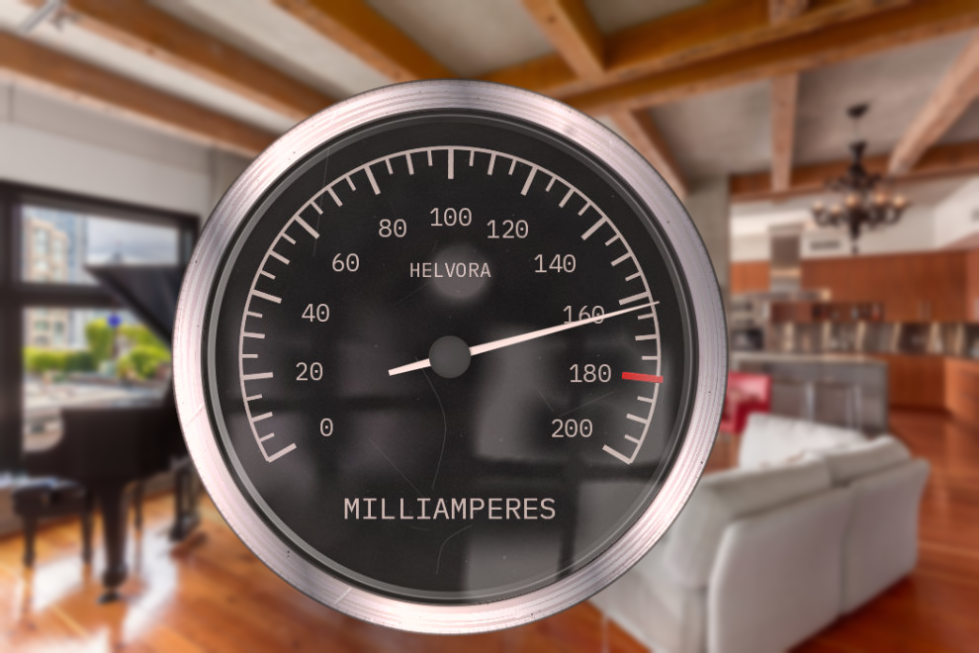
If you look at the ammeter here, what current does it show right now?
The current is 162.5 mA
